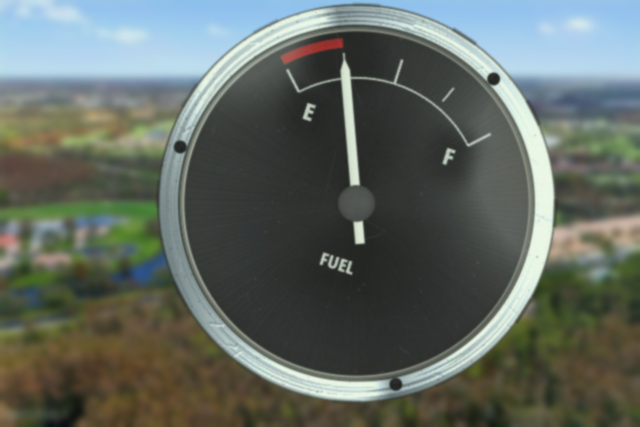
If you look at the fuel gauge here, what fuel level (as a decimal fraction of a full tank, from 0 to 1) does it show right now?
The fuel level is 0.25
